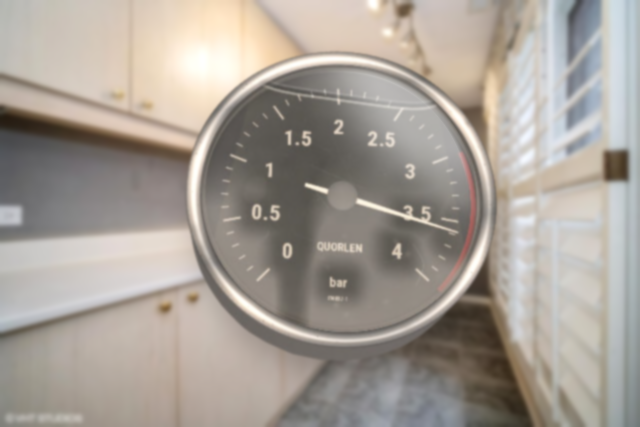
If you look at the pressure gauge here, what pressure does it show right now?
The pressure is 3.6 bar
